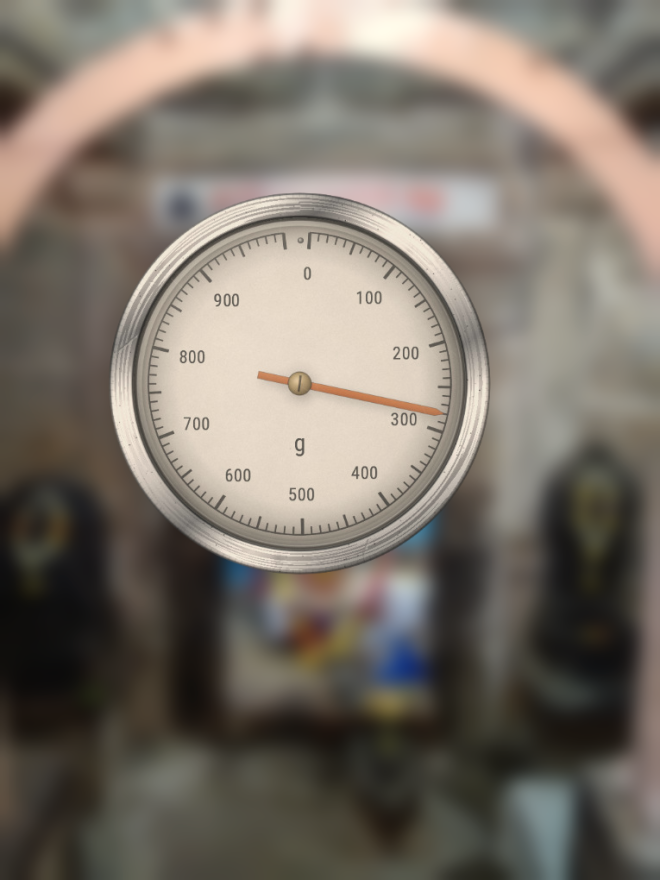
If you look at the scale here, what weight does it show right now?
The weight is 280 g
